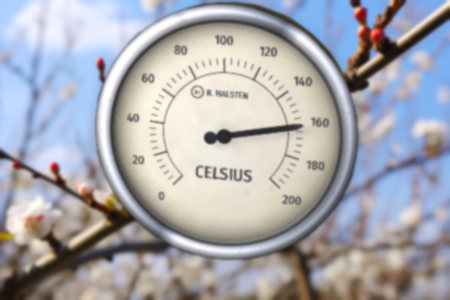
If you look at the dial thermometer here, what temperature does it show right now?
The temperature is 160 °C
